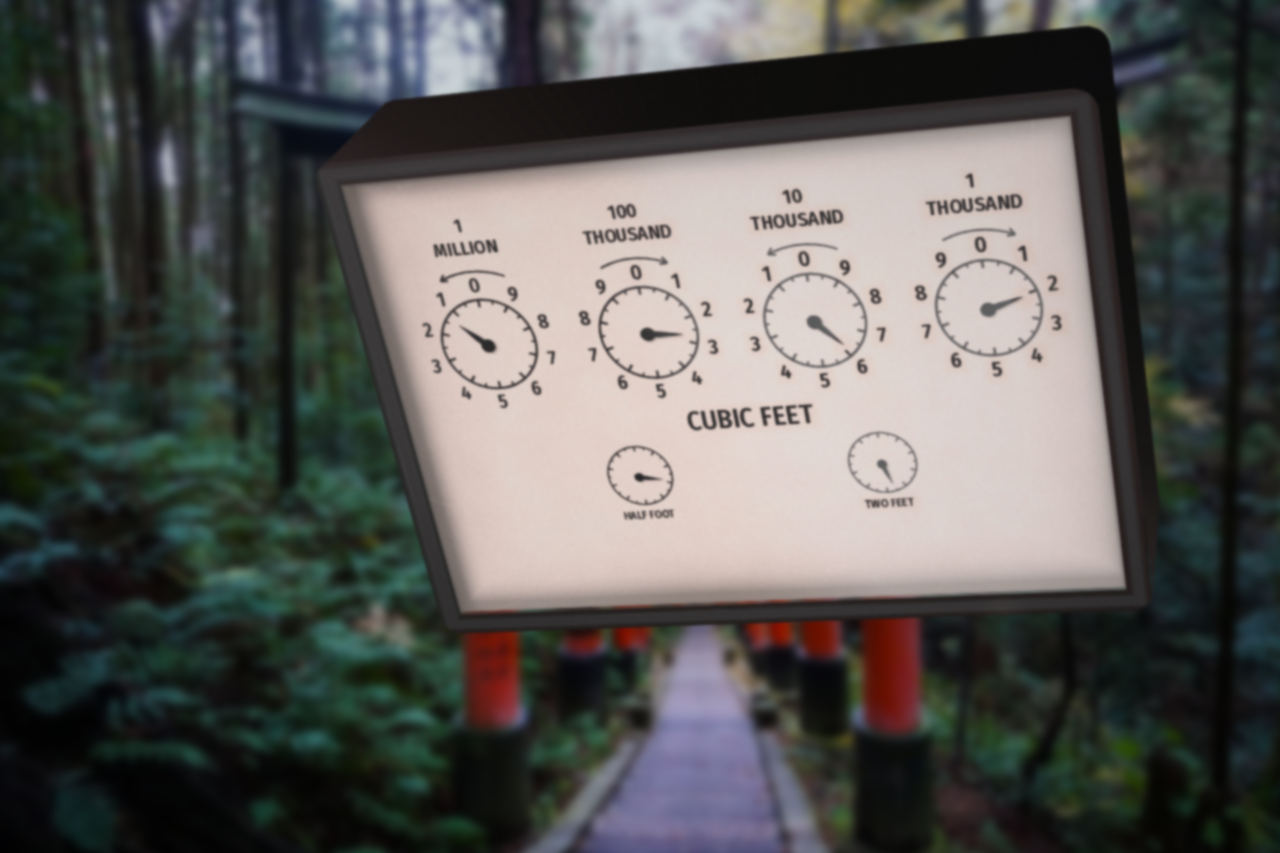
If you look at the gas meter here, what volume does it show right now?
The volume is 126200 ft³
